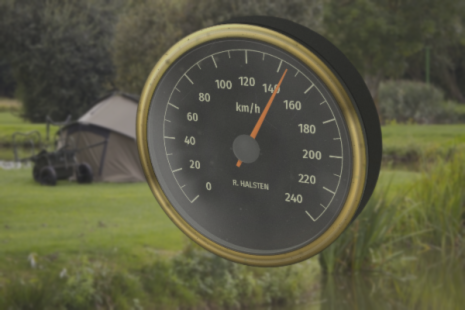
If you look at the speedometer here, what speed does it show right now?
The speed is 145 km/h
